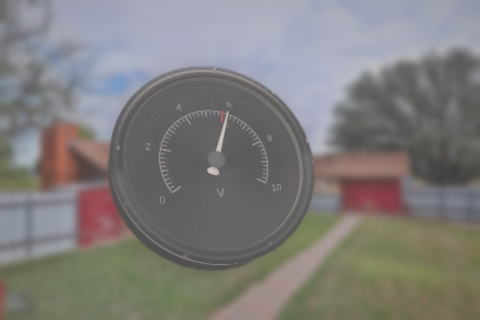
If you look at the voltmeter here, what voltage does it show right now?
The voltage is 6 V
